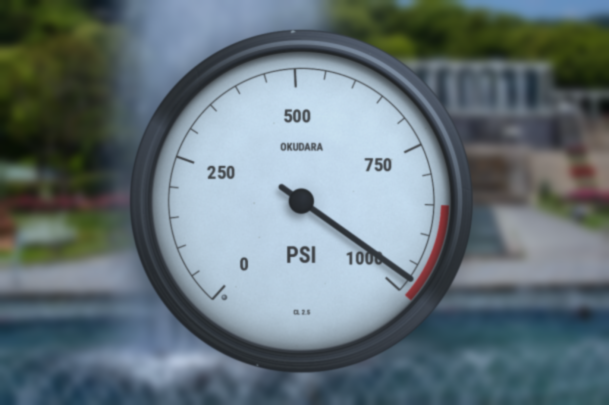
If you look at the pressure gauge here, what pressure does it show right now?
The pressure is 975 psi
